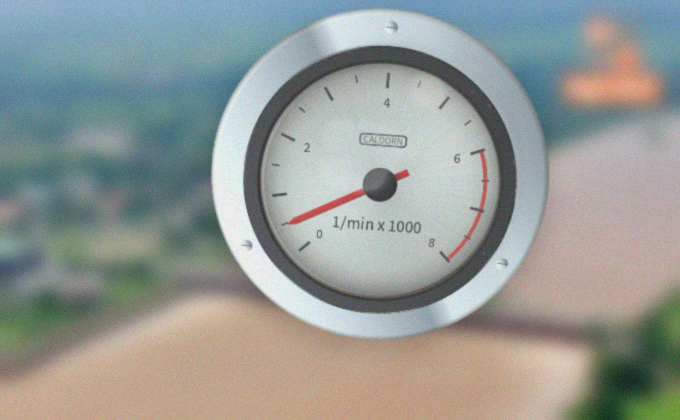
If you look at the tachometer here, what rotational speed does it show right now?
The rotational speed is 500 rpm
